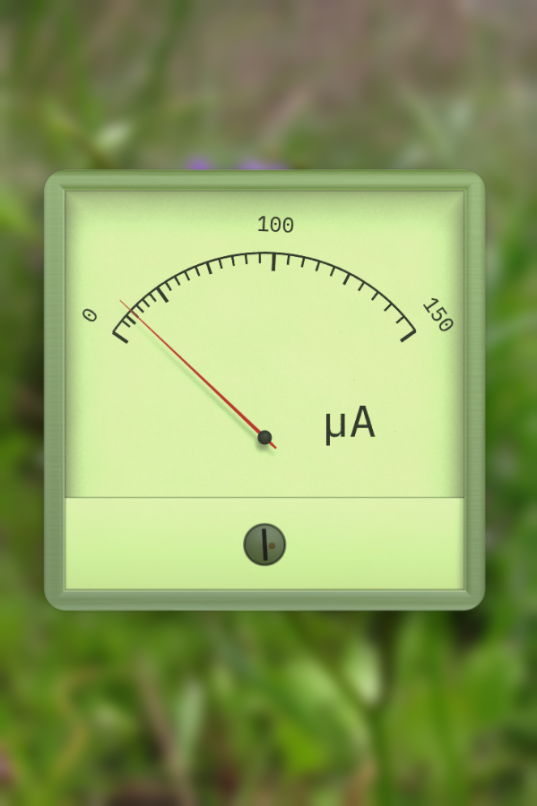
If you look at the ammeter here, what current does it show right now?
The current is 30 µA
